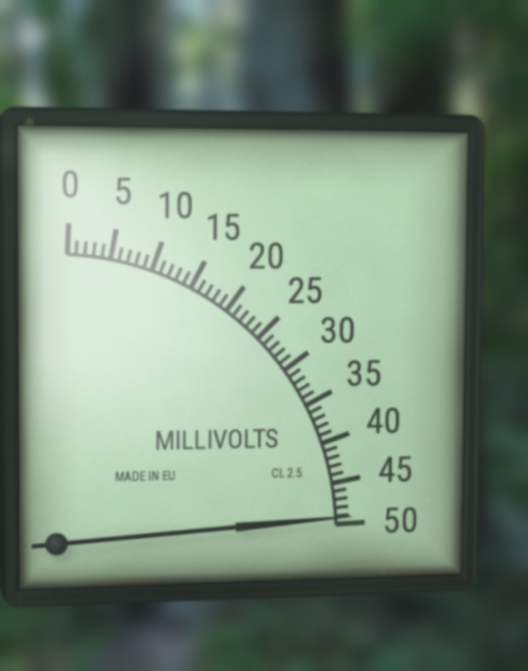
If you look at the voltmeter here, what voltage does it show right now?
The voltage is 49 mV
